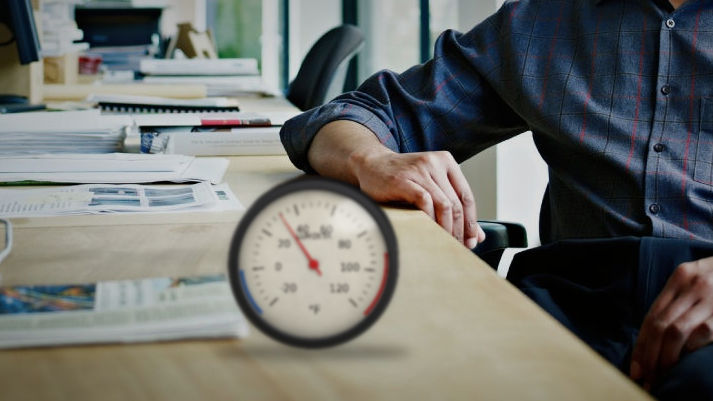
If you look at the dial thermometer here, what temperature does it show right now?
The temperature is 32 °F
